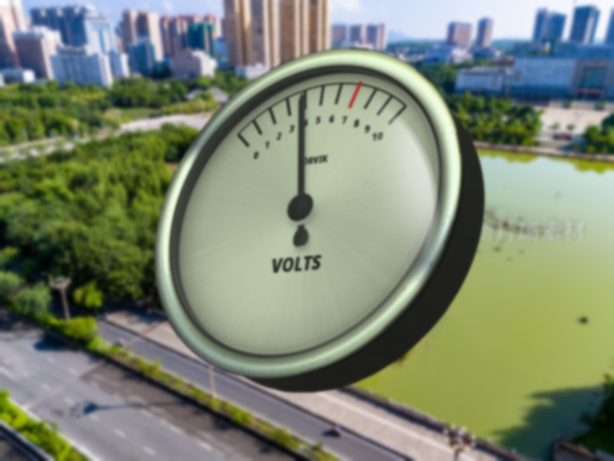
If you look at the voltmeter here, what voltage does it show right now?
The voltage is 4 V
